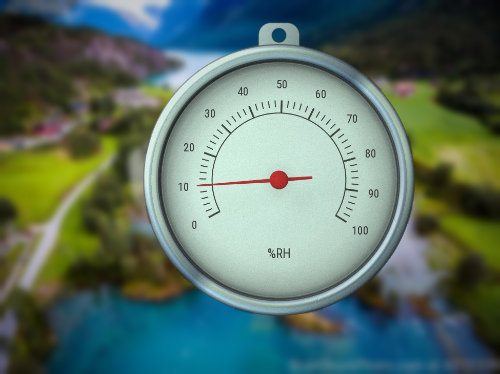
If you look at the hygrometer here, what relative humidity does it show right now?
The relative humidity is 10 %
